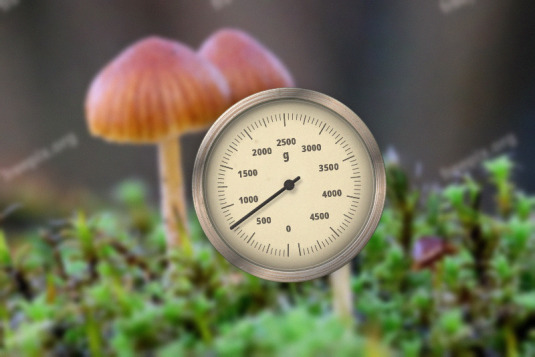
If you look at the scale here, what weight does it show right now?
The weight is 750 g
